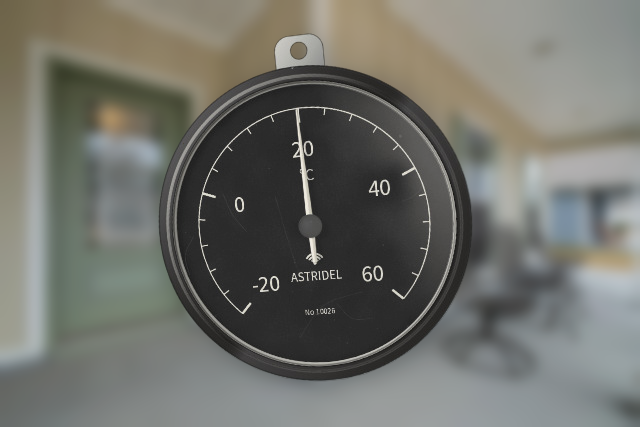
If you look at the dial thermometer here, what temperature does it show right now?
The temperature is 20 °C
